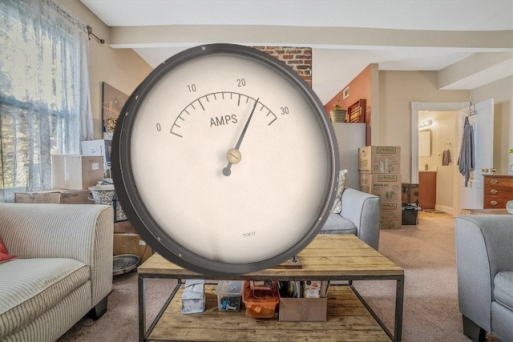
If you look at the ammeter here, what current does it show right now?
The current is 24 A
